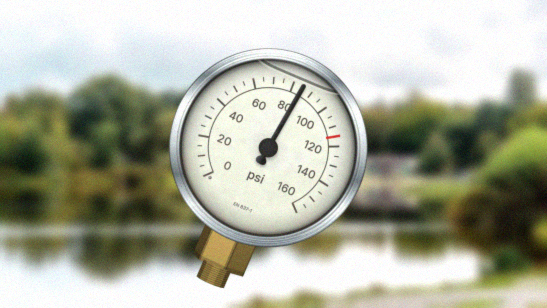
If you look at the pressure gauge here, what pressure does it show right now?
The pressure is 85 psi
